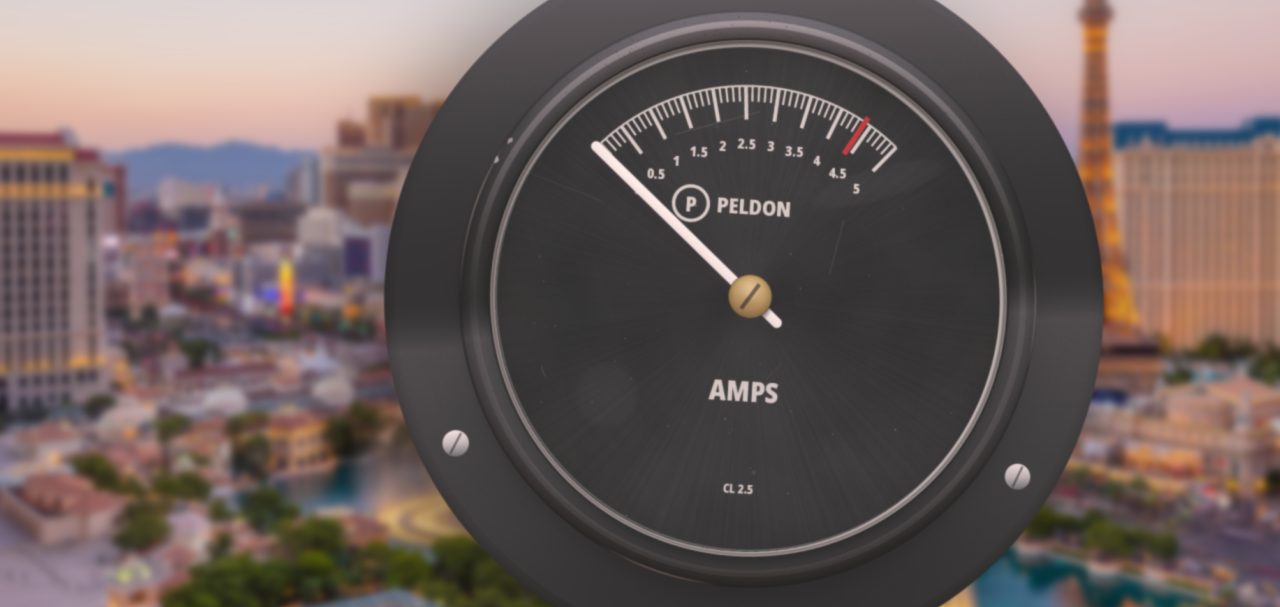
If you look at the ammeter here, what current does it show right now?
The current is 0 A
